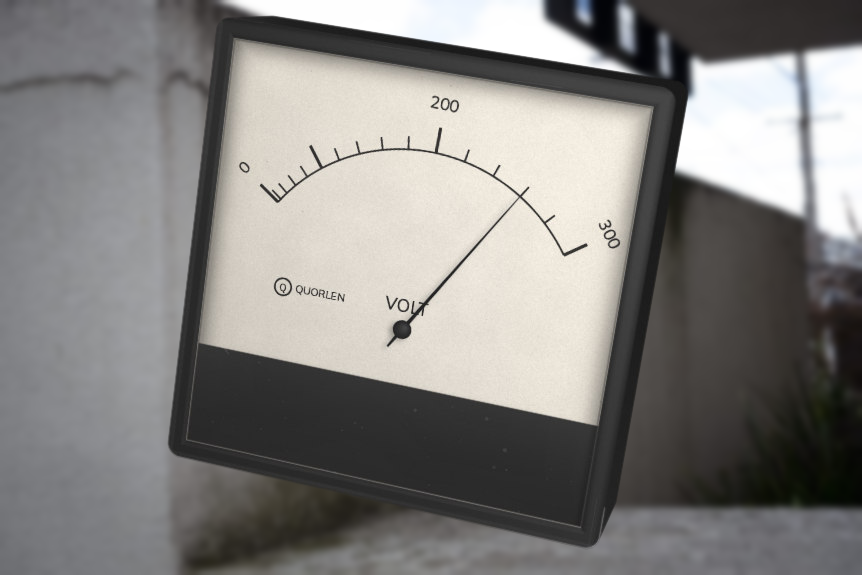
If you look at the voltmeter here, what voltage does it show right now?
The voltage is 260 V
